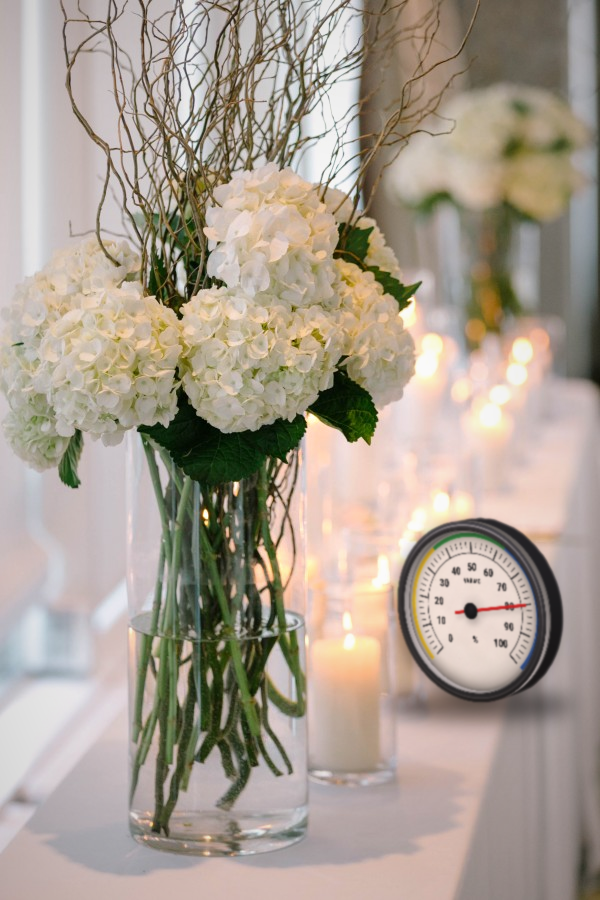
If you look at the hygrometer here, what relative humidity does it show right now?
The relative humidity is 80 %
